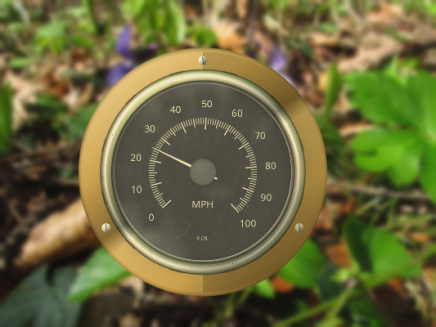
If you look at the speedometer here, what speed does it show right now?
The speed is 25 mph
